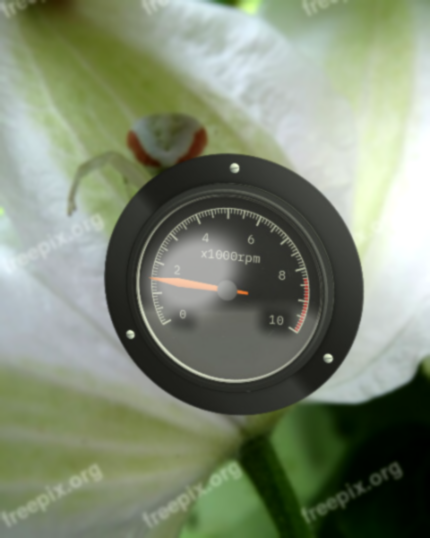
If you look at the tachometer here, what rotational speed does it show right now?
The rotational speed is 1500 rpm
